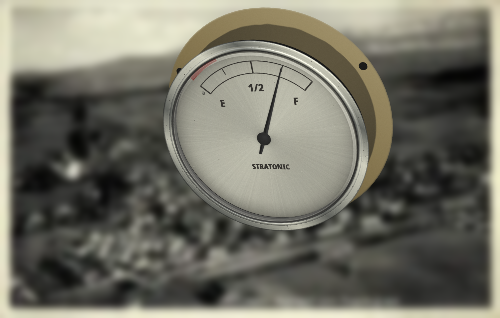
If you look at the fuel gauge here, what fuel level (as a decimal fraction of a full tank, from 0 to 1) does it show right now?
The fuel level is 0.75
